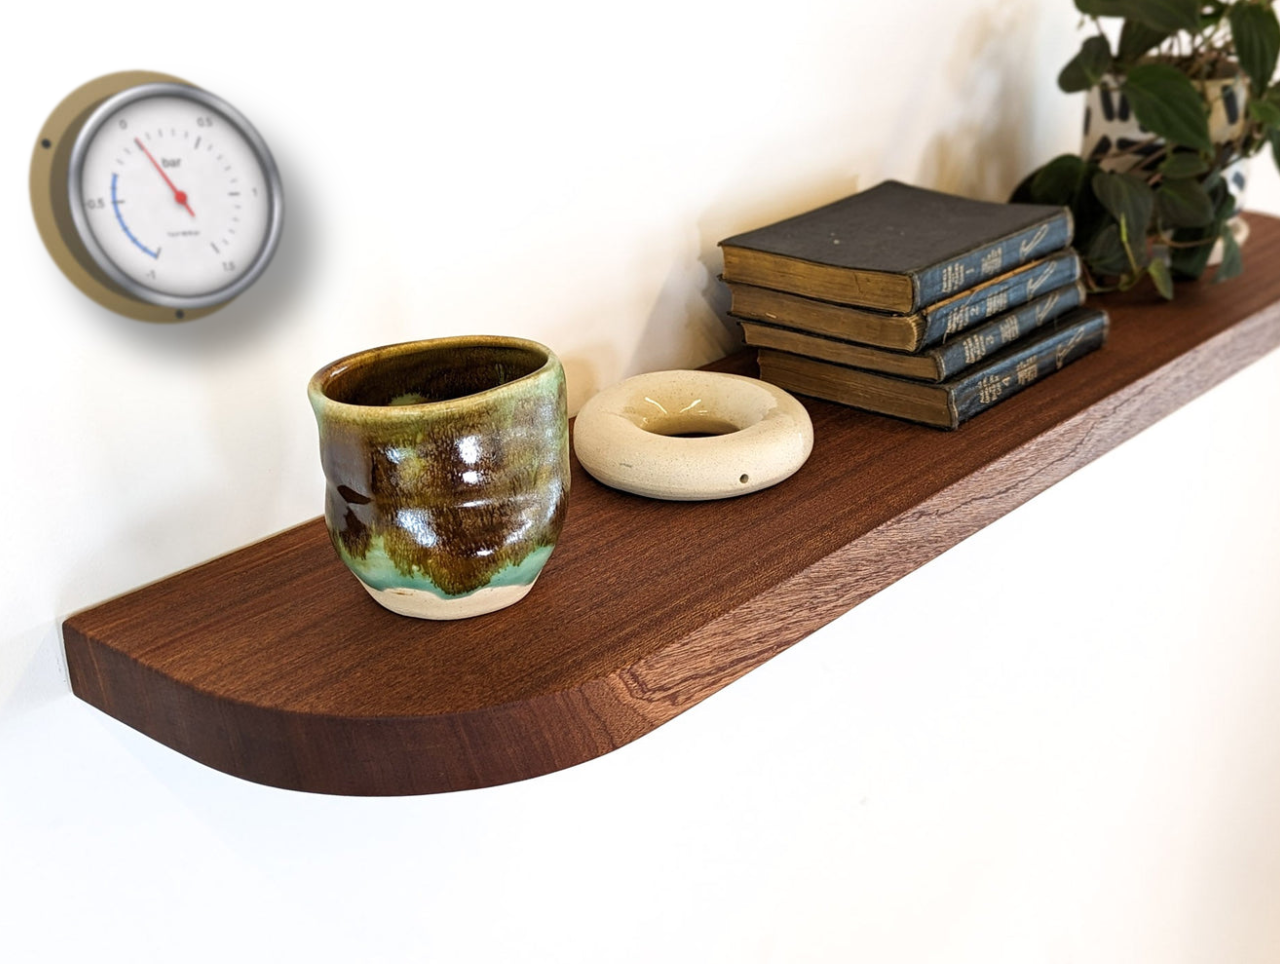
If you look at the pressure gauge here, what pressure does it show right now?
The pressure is 0 bar
